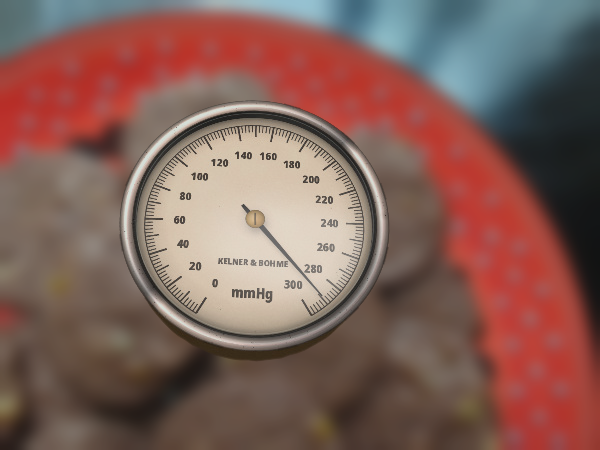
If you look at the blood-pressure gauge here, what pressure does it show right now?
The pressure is 290 mmHg
